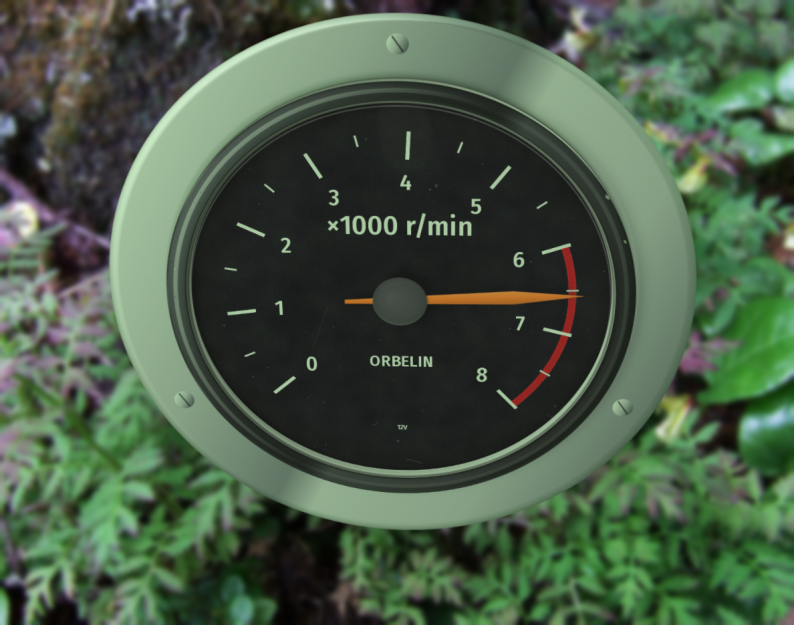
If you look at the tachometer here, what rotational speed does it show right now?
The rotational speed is 6500 rpm
